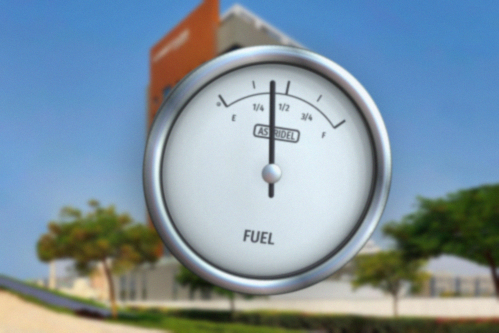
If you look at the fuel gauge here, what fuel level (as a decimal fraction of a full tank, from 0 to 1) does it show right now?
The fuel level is 0.375
